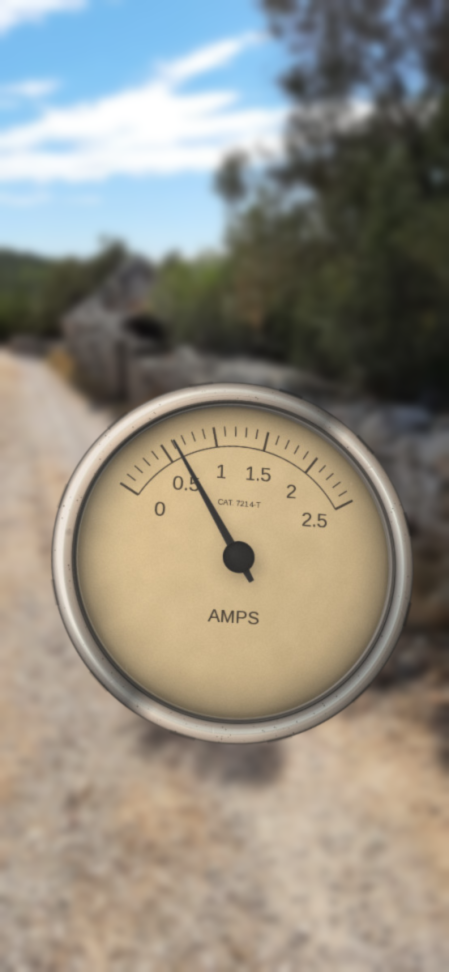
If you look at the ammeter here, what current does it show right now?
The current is 0.6 A
